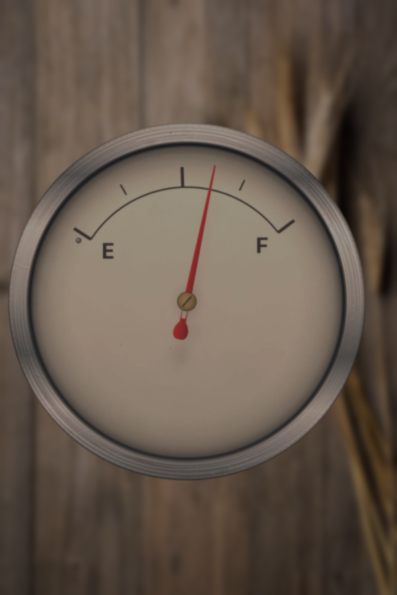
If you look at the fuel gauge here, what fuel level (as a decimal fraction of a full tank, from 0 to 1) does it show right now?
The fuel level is 0.625
